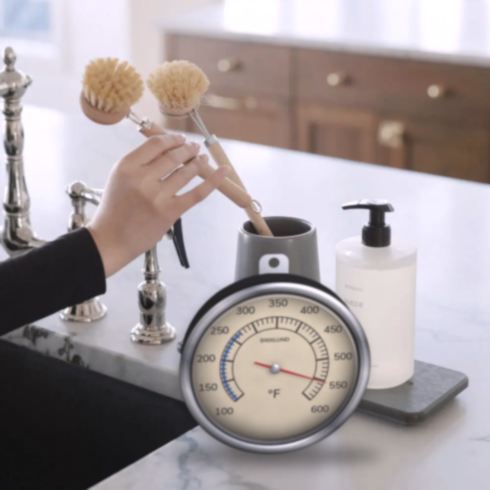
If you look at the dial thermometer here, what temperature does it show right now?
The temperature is 550 °F
